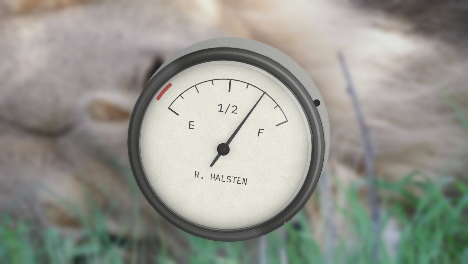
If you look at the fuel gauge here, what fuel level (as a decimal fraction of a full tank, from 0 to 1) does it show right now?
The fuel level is 0.75
